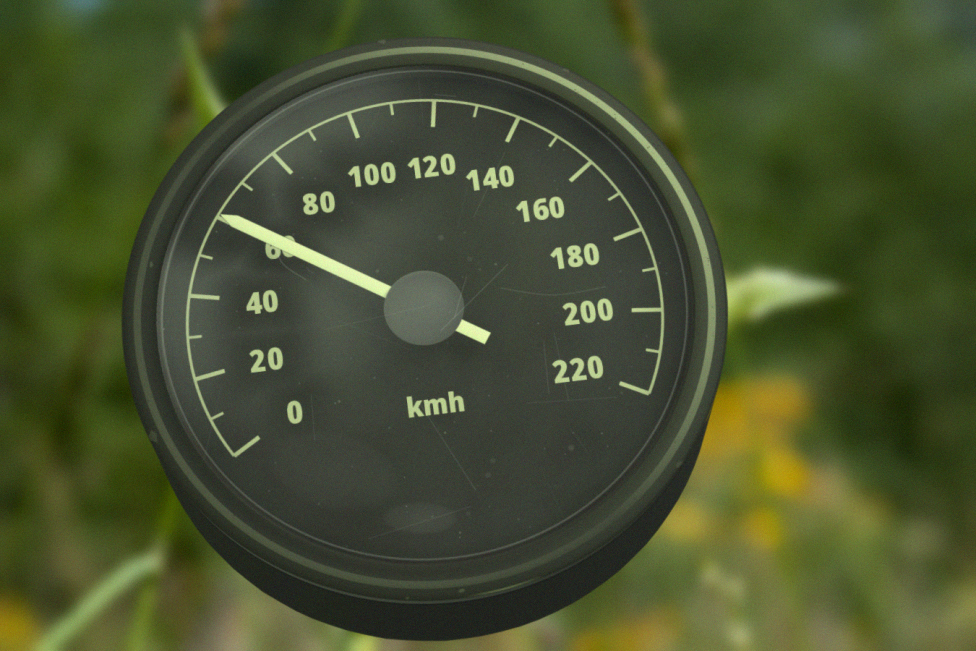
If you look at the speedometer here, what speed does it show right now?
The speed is 60 km/h
